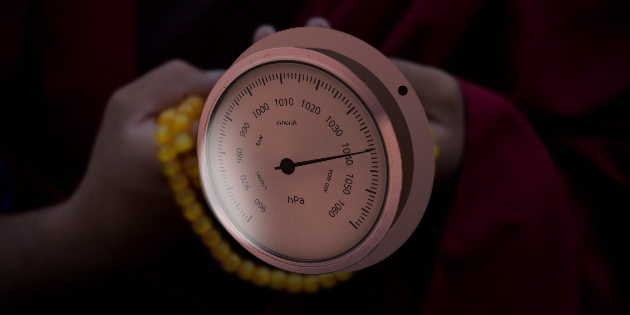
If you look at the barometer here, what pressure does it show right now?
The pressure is 1040 hPa
